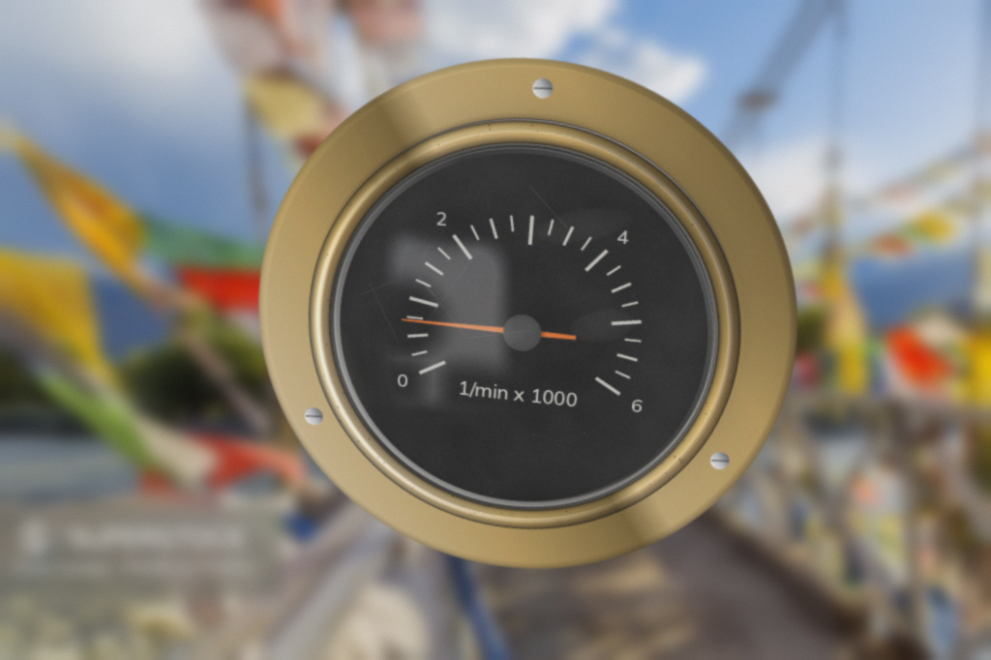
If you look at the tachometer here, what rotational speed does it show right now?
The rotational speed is 750 rpm
